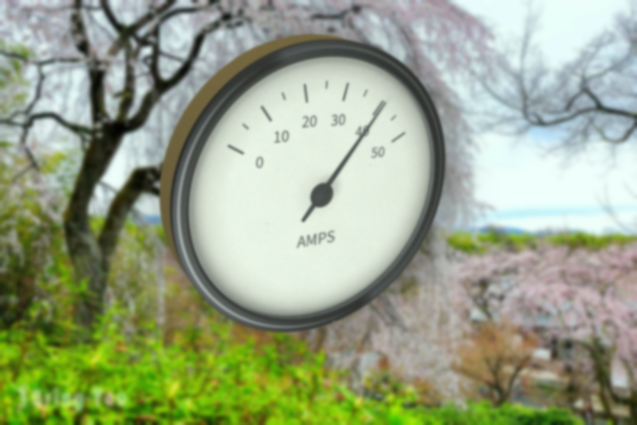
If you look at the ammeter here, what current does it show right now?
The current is 40 A
